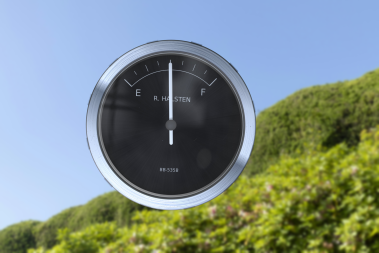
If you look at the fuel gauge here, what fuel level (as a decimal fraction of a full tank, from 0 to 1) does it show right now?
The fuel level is 0.5
